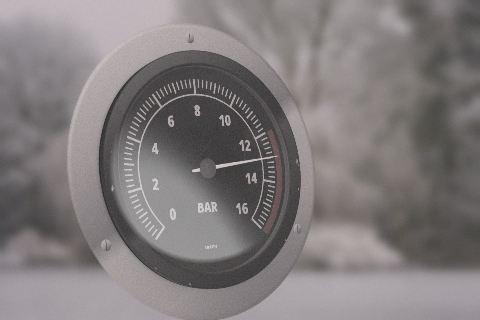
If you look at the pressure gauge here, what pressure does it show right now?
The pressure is 13 bar
